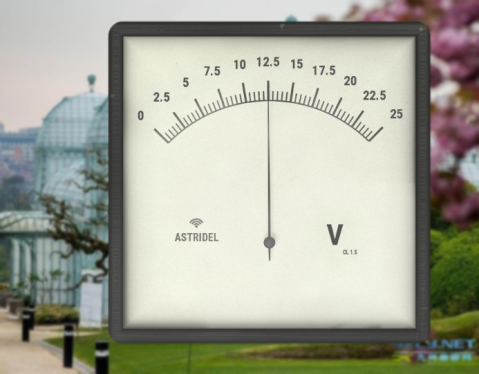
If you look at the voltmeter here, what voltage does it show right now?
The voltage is 12.5 V
